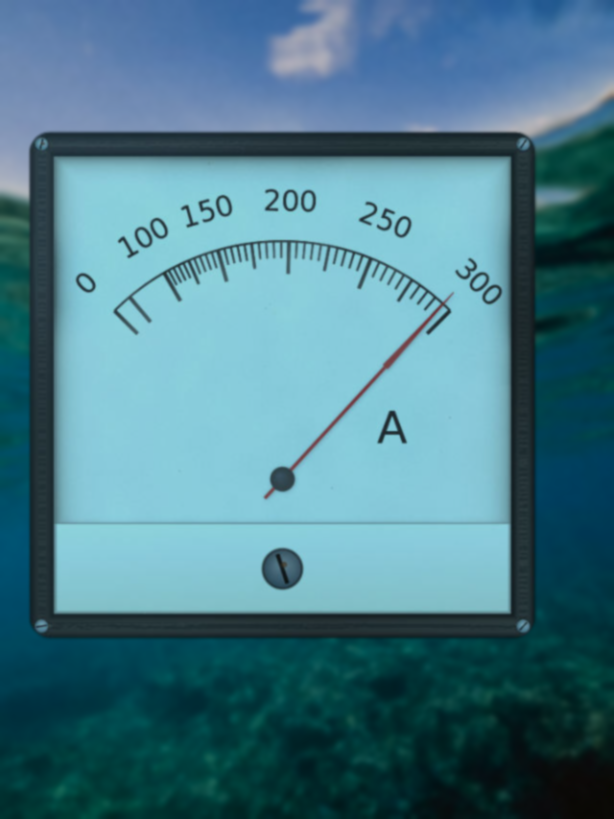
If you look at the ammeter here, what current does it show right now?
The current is 295 A
